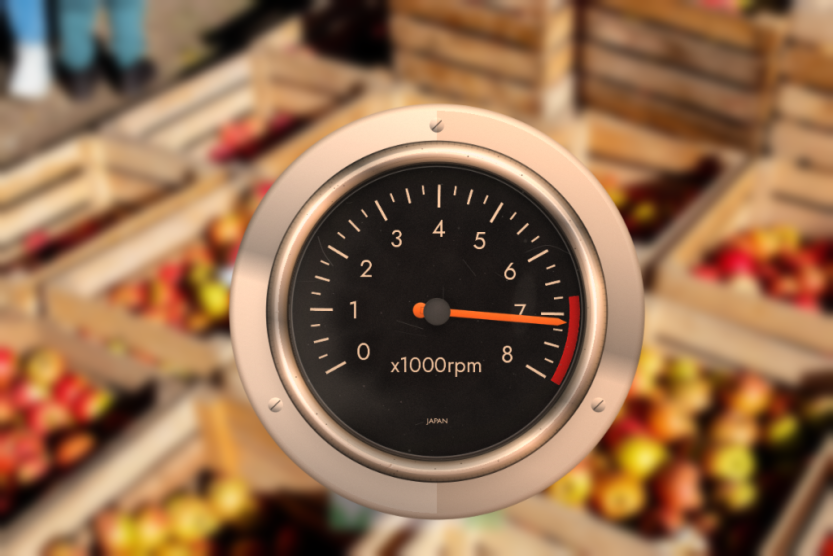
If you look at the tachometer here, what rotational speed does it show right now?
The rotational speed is 7125 rpm
